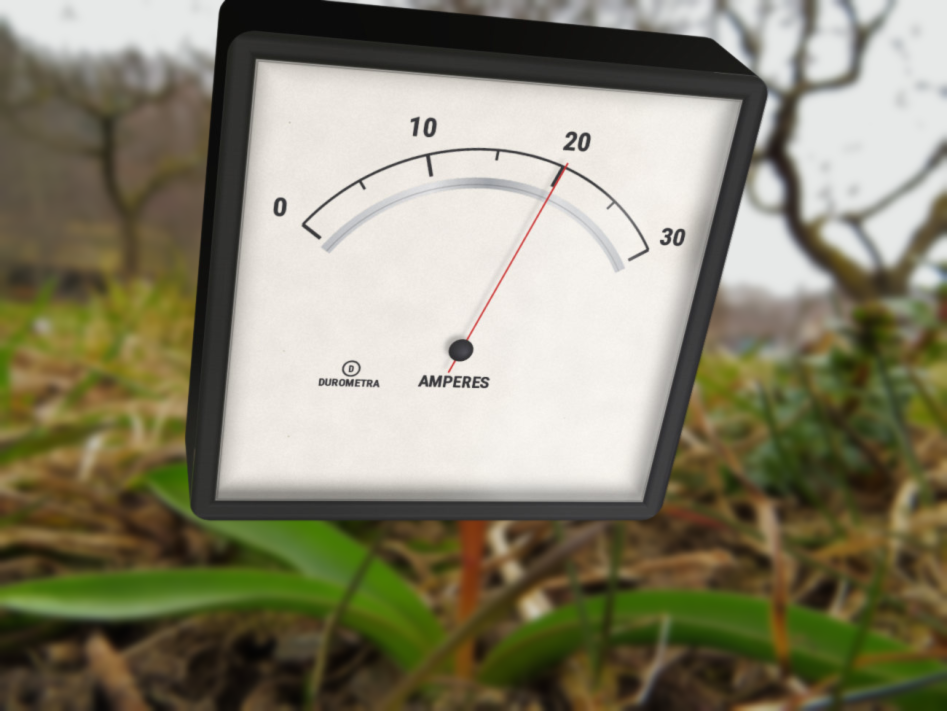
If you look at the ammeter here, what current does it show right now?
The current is 20 A
